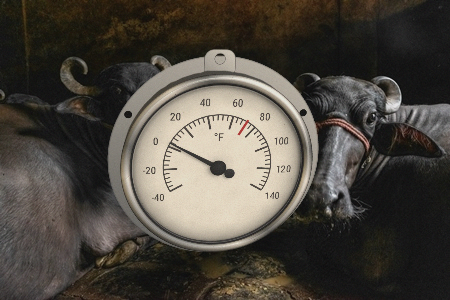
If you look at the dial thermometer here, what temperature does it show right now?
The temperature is 4 °F
